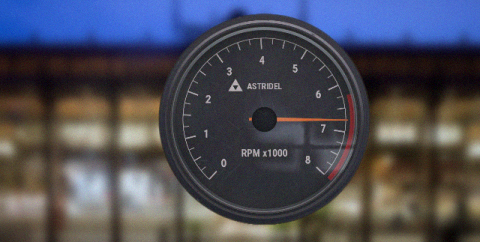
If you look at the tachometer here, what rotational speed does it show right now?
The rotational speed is 6750 rpm
